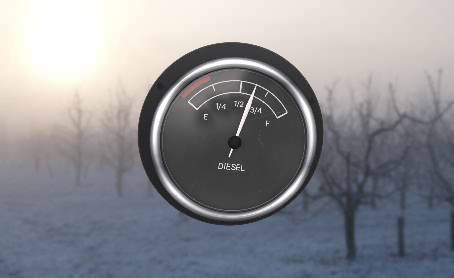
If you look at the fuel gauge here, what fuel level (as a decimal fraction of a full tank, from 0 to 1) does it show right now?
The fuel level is 0.625
